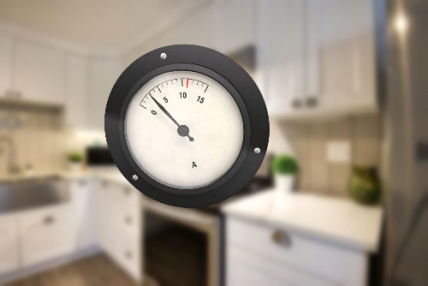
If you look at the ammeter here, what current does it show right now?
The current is 3 A
